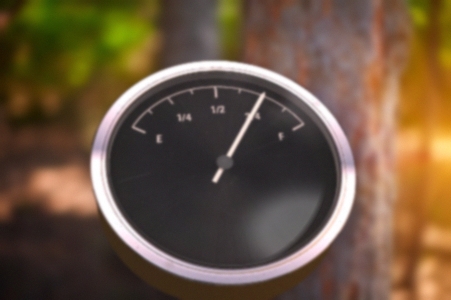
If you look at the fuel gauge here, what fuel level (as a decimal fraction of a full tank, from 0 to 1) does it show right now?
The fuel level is 0.75
